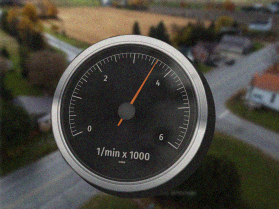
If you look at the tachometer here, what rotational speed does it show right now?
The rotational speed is 3600 rpm
